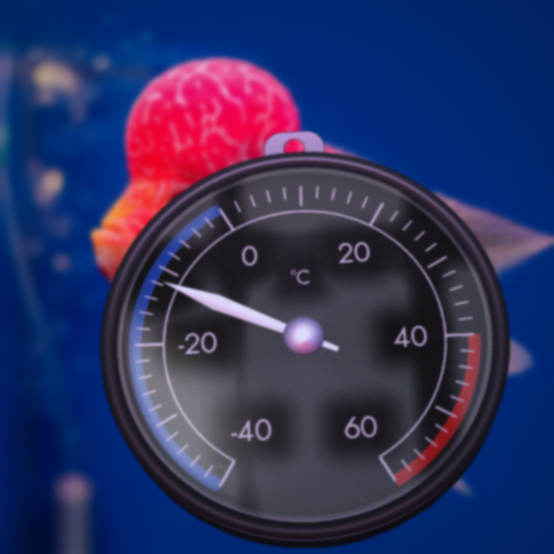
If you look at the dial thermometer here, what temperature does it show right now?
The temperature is -12 °C
